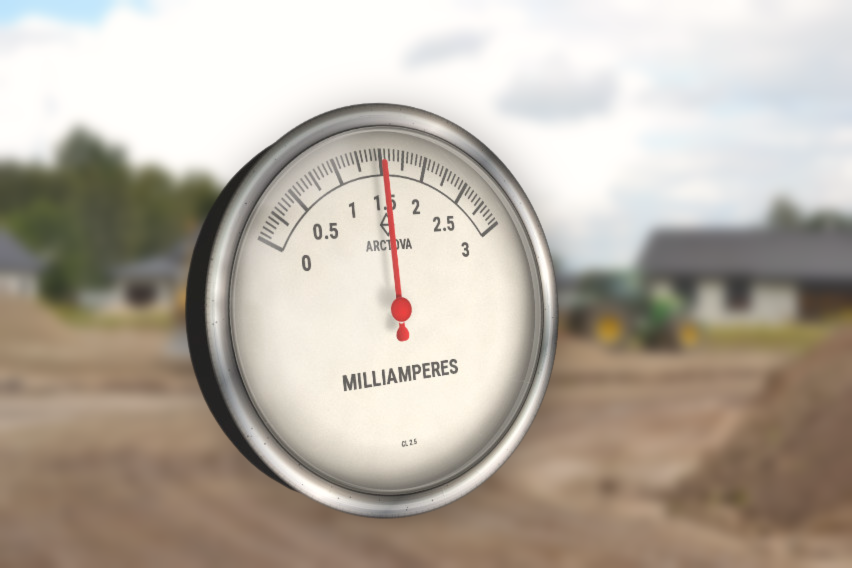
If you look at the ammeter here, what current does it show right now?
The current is 1.5 mA
